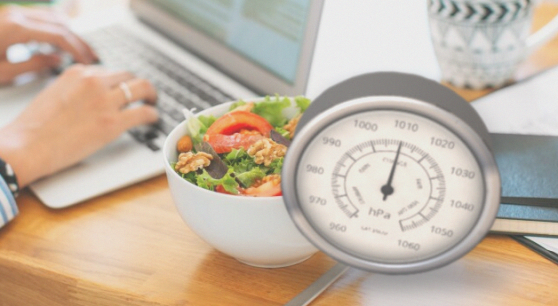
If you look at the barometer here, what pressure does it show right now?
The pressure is 1010 hPa
